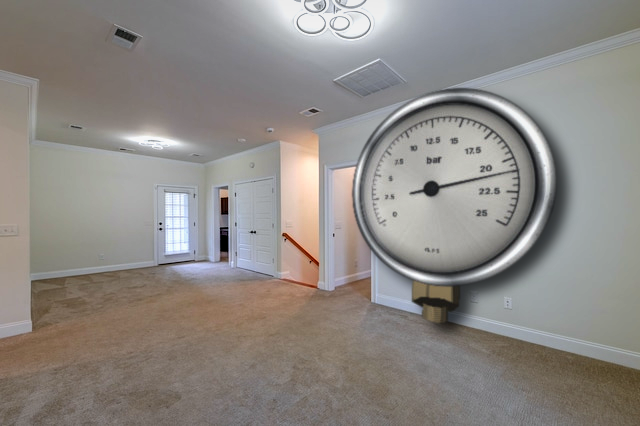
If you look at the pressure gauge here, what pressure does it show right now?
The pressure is 21 bar
